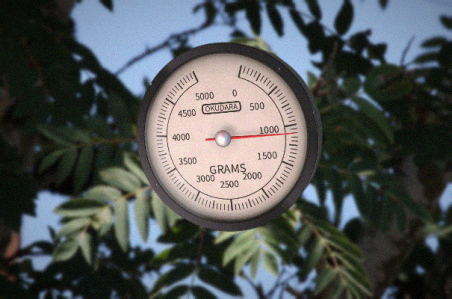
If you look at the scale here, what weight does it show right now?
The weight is 1100 g
